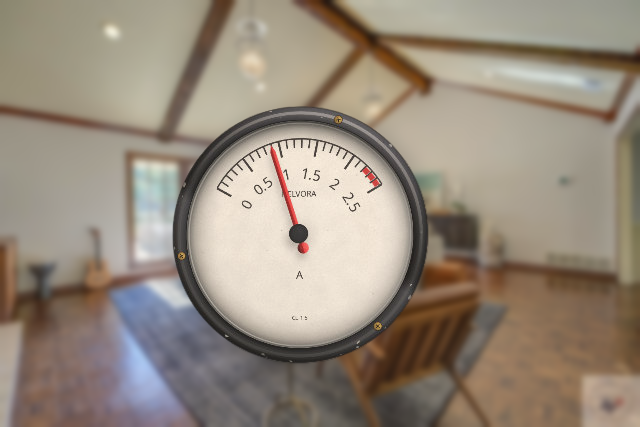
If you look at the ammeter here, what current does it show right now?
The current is 0.9 A
